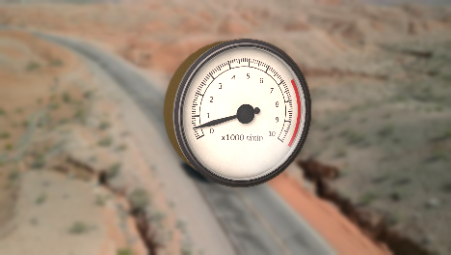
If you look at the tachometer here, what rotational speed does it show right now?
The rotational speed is 500 rpm
